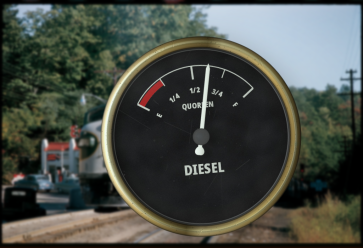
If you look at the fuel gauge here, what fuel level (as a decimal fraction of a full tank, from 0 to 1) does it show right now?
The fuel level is 0.625
